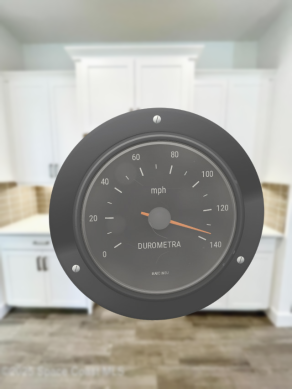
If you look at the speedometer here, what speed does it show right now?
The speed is 135 mph
